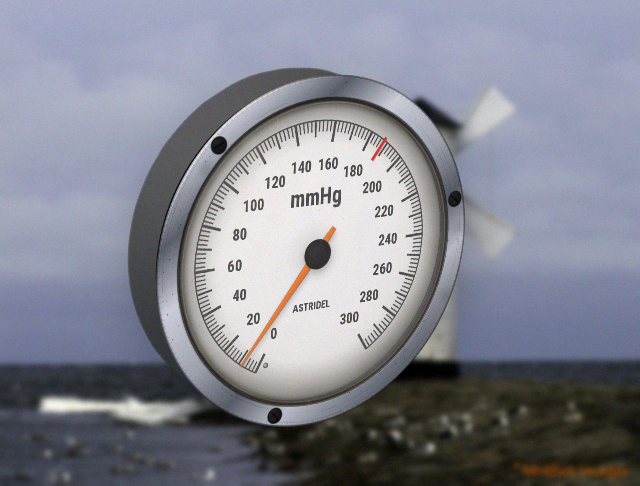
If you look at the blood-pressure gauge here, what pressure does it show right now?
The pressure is 10 mmHg
